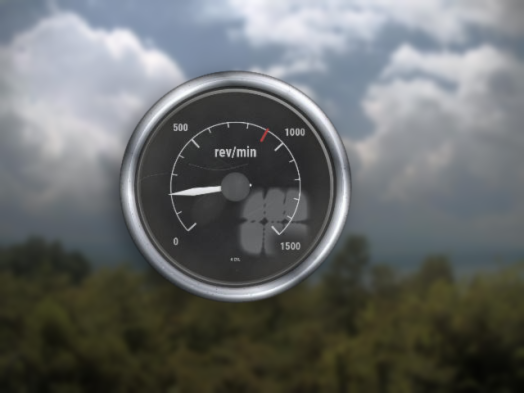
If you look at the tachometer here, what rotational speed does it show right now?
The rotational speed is 200 rpm
